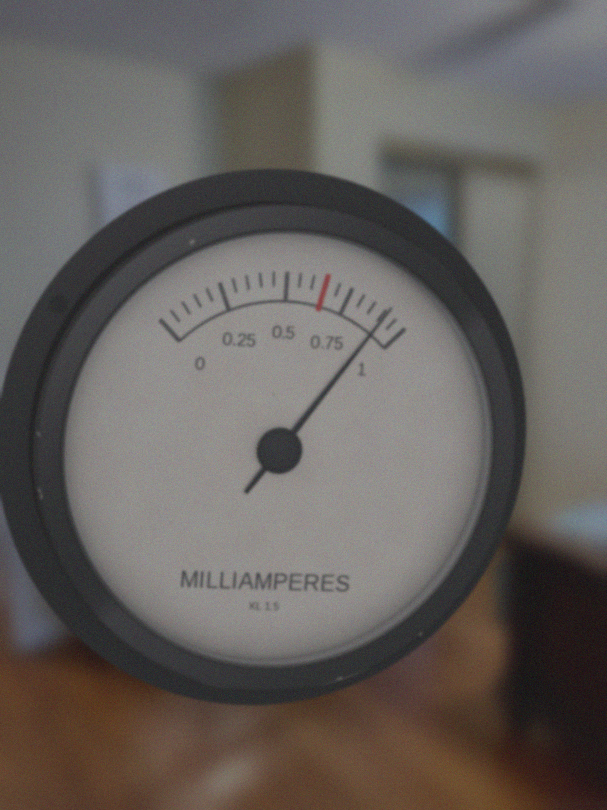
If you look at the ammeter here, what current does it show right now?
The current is 0.9 mA
